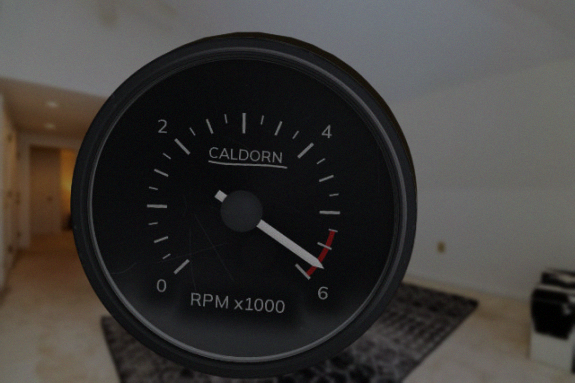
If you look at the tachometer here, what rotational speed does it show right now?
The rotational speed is 5750 rpm
